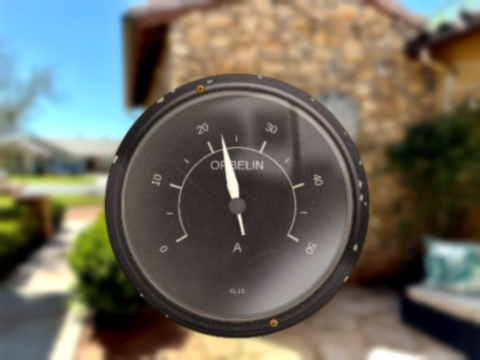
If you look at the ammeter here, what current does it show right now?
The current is 22.5 A
